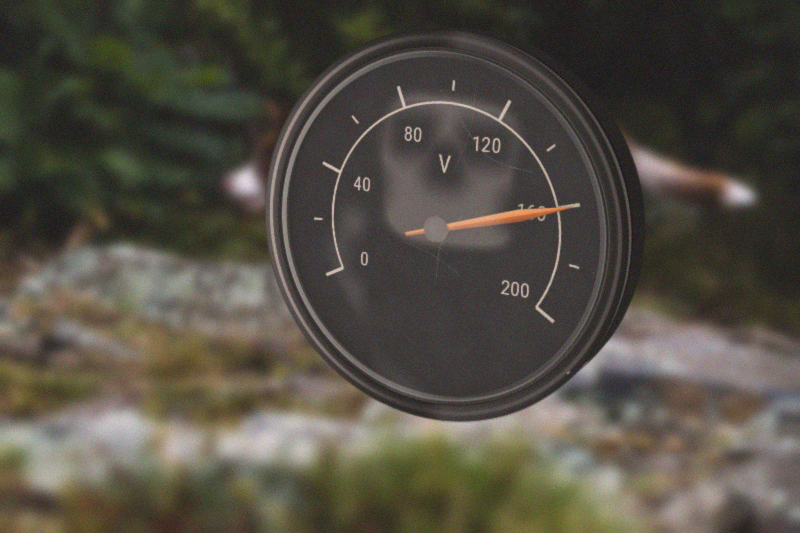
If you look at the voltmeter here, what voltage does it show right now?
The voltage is 160 V
